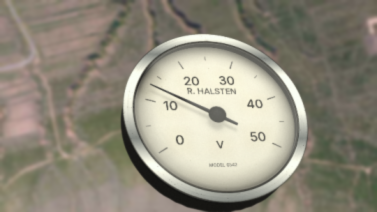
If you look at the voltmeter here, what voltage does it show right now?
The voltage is 12.5 V
